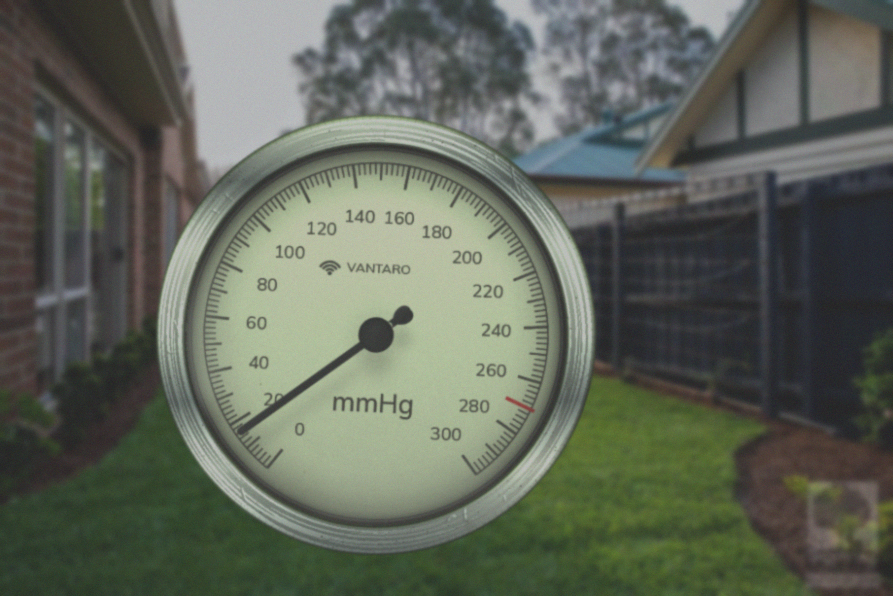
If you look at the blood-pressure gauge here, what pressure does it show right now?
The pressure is 16 mmHg
